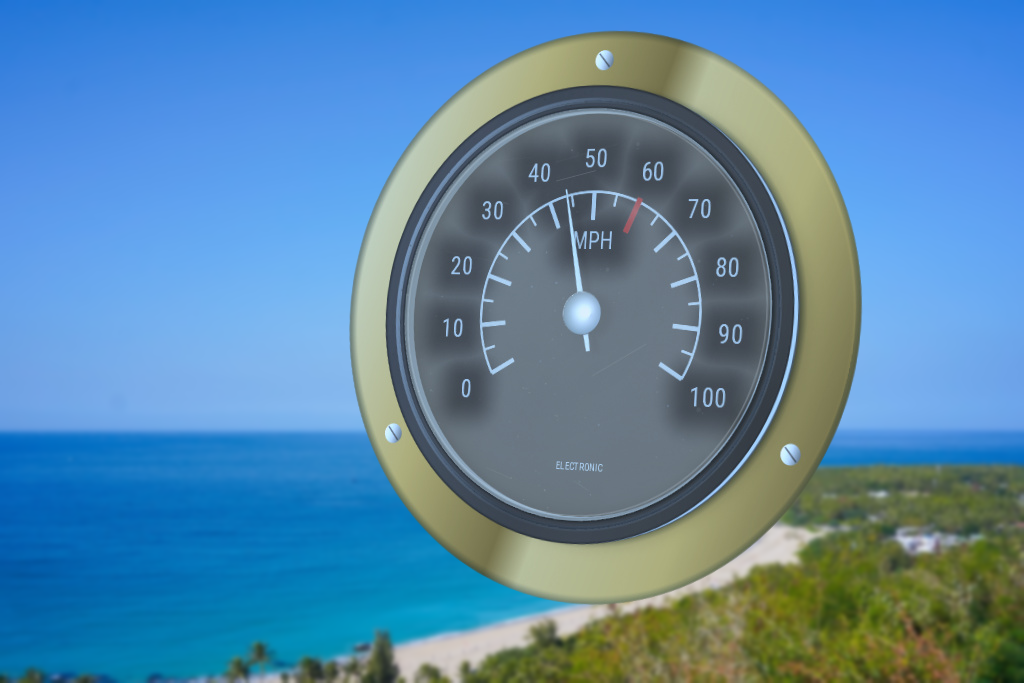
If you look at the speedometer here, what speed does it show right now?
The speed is 45 mph
